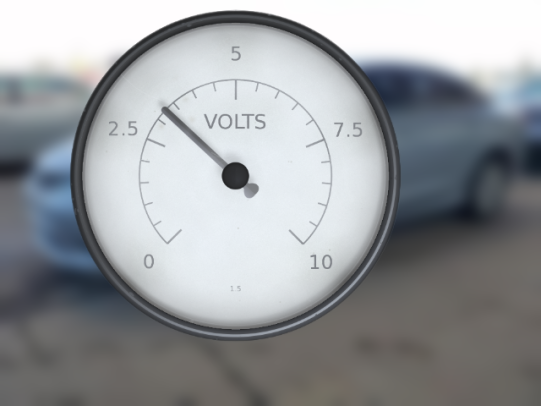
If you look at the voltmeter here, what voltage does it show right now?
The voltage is 3.25 V
